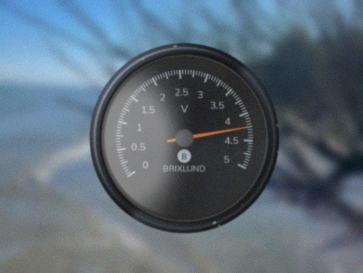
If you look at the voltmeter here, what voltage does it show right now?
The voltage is 4.25 V
